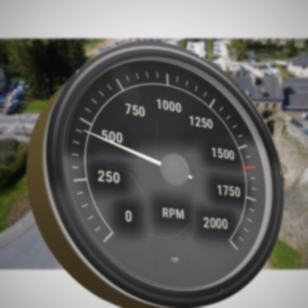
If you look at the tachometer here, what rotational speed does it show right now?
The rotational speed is 450 rpm
